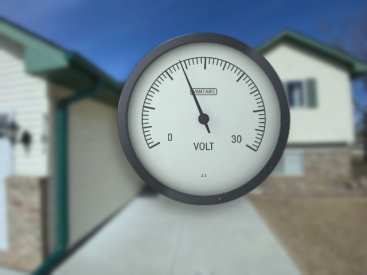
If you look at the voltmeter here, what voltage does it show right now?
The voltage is 12 V
